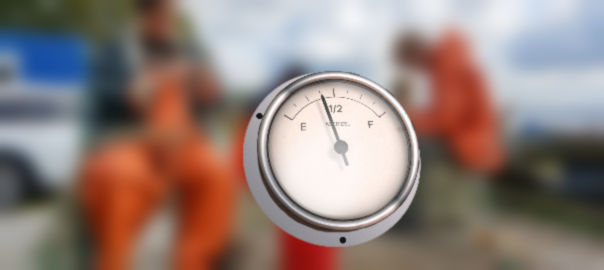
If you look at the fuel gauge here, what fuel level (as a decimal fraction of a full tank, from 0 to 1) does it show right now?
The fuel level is 0.375
